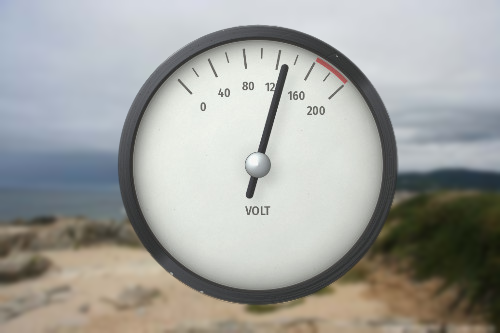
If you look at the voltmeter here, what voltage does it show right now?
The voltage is 130 V
